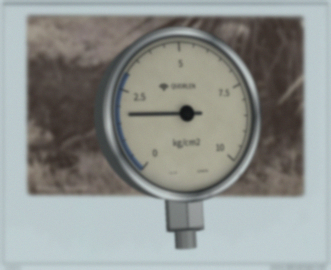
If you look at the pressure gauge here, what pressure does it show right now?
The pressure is 1.75 kg/cm²
